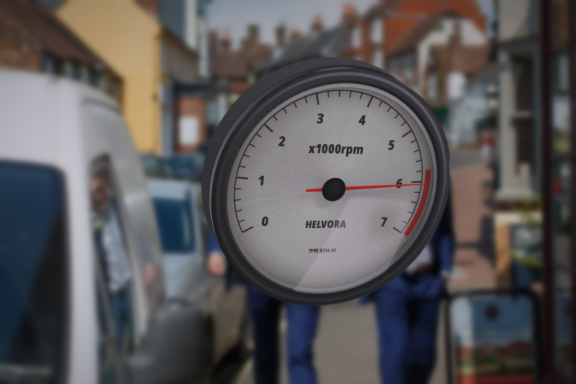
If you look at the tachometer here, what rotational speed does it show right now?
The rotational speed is 6000 rpm
